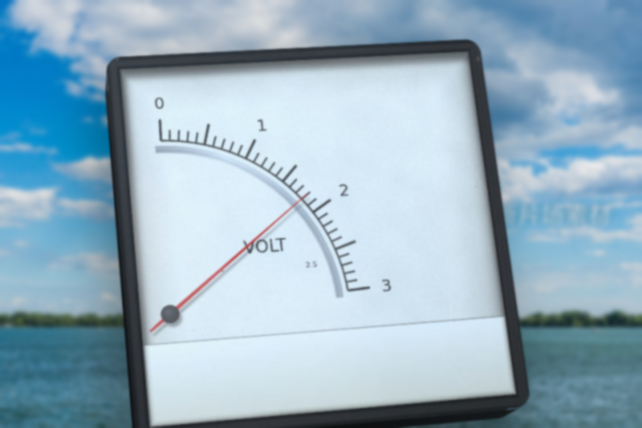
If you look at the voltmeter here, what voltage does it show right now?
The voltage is 1.8 V
